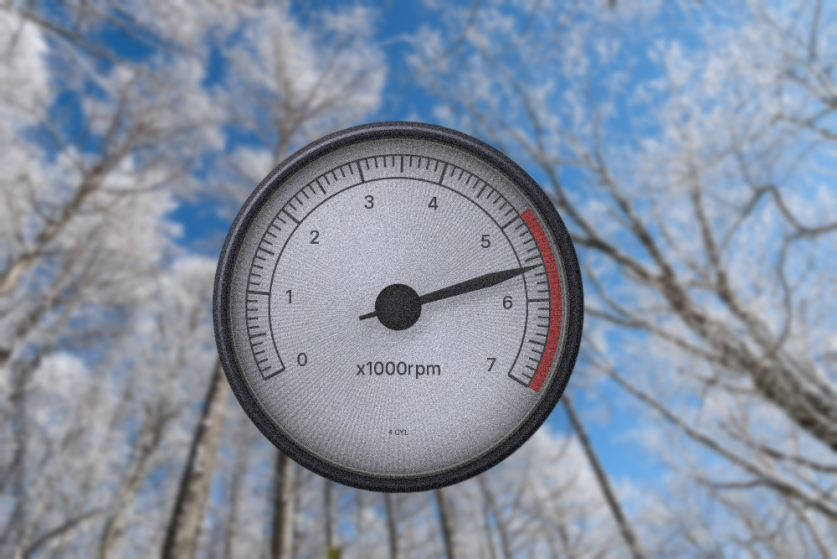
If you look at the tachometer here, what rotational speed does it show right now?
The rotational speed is 5600 rpm
